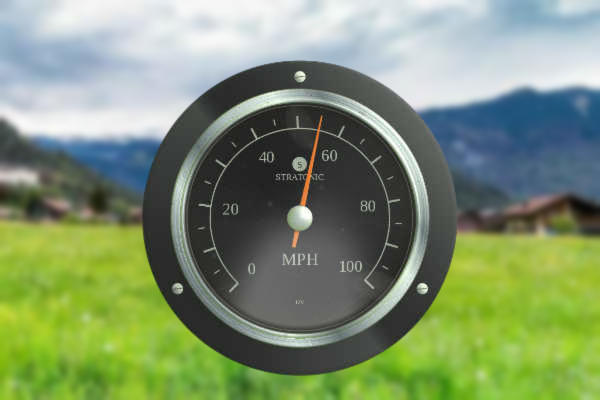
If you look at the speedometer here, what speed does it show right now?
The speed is 55 mph
